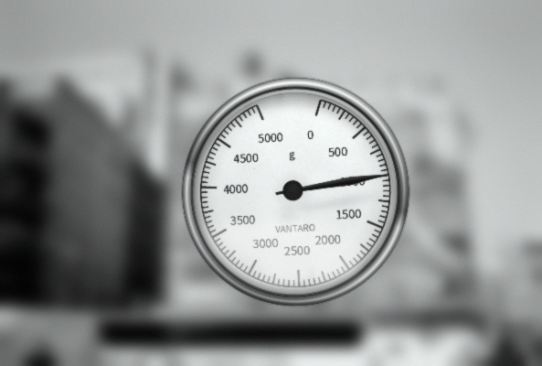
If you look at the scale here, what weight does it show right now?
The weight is 1000 g
